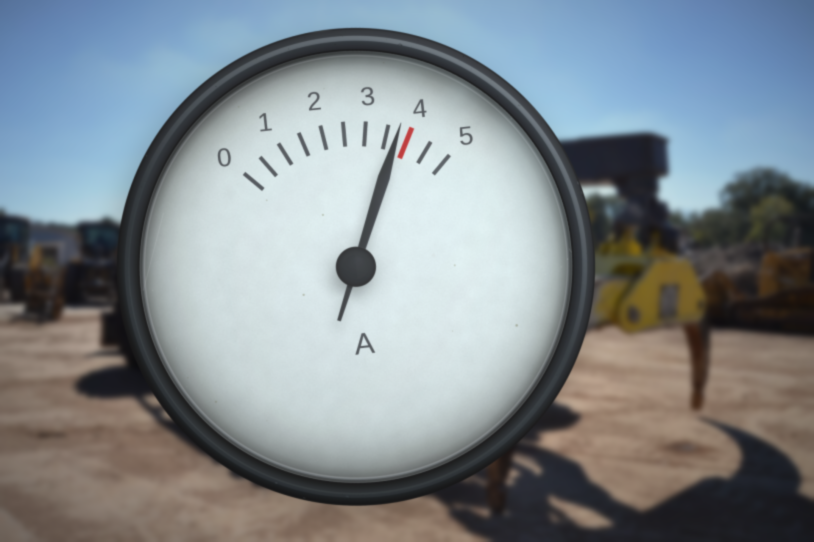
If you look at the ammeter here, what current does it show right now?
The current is 3.75 A
